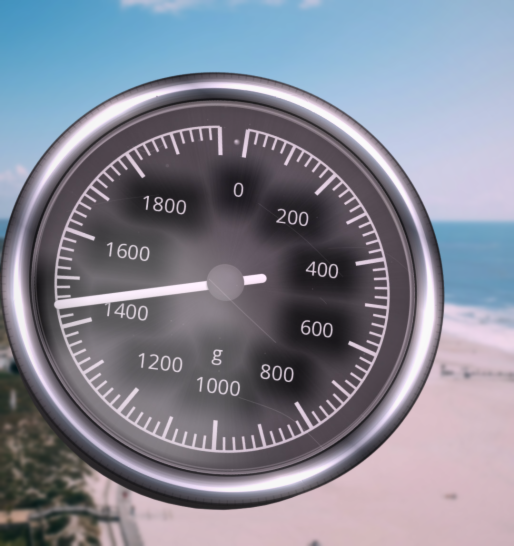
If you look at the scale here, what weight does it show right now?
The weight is 1440 g
